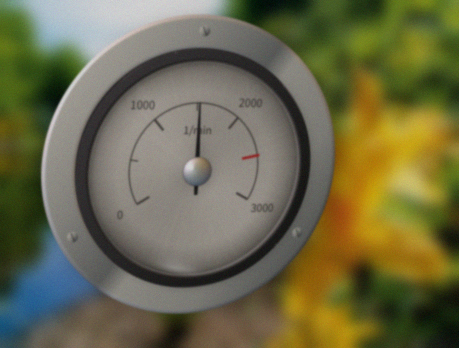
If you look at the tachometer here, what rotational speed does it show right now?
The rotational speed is 1500 rpm
